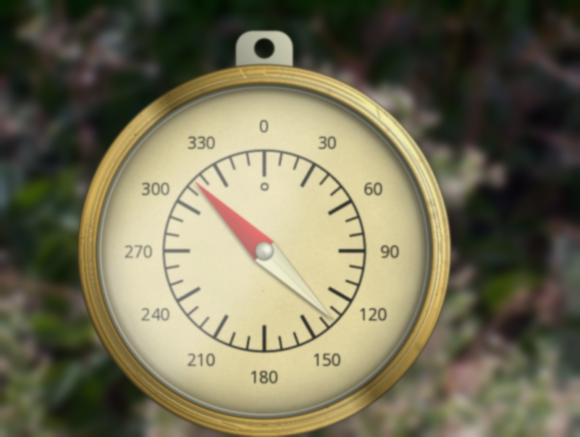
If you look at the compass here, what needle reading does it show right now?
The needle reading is 315 °
